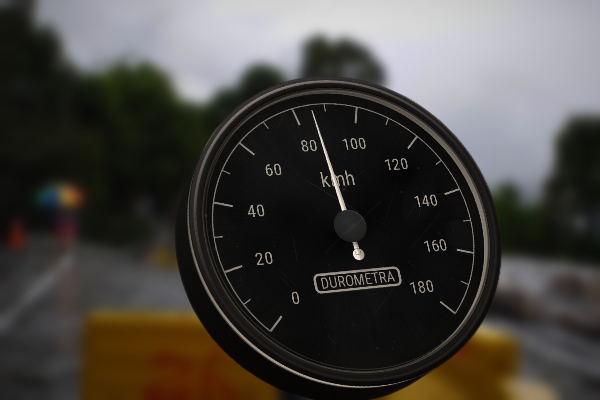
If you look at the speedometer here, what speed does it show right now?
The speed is 85 km/h
